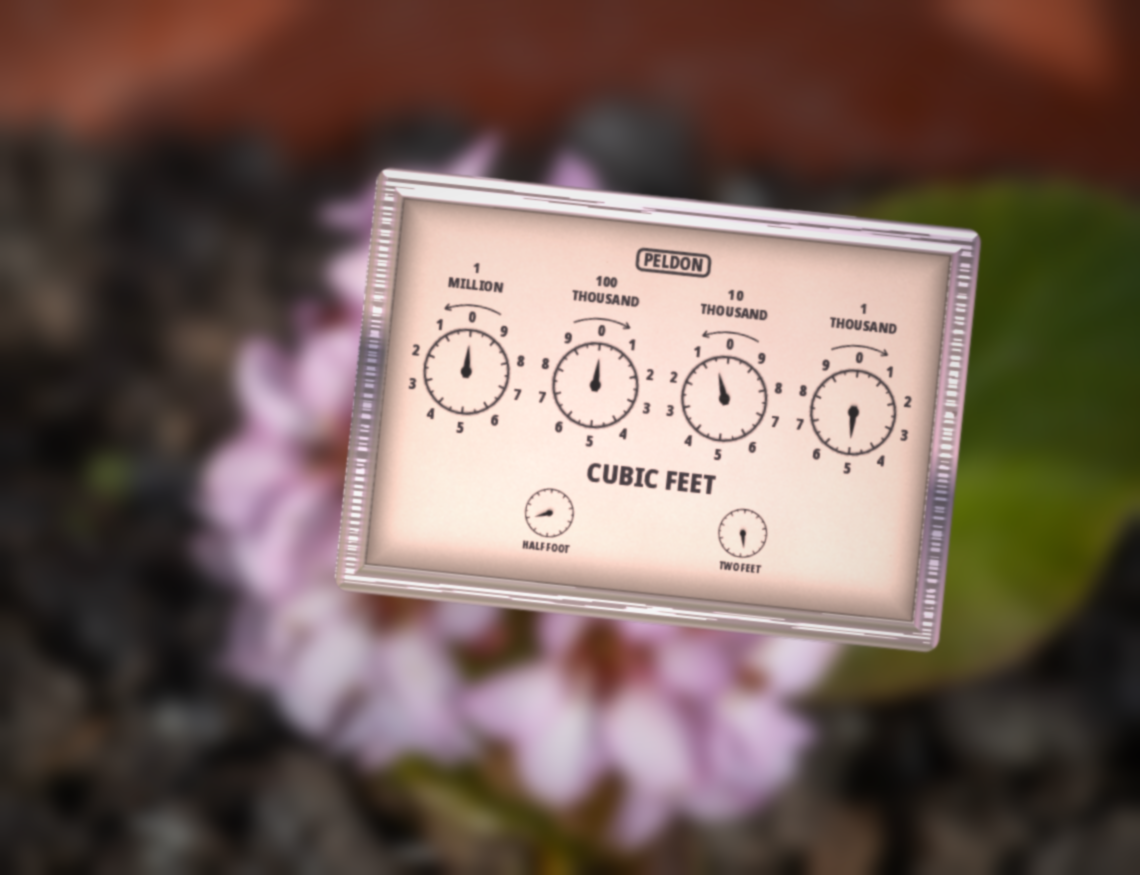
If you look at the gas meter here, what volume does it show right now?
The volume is 500 ft³
